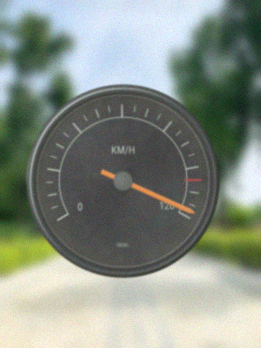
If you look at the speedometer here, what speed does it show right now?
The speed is 117.5 km/h
